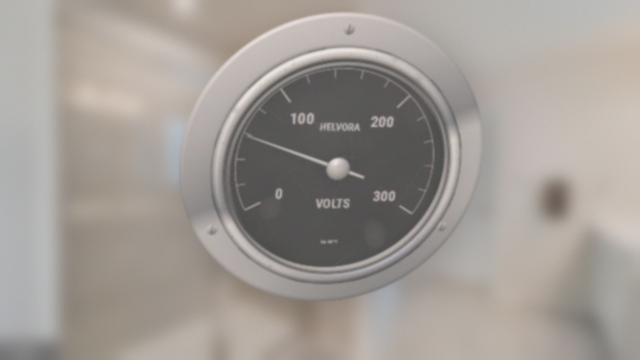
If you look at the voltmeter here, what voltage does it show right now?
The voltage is 60 V
